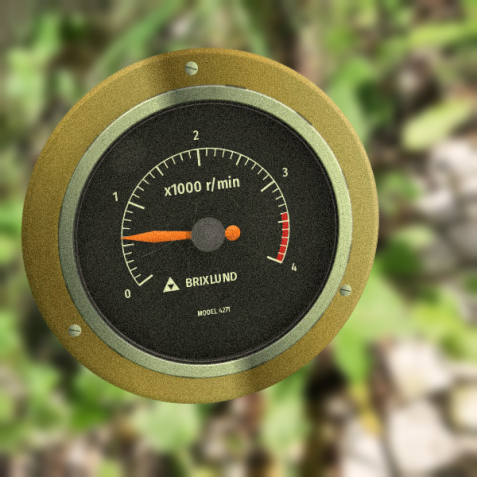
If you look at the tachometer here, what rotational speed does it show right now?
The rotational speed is 600 rpm
